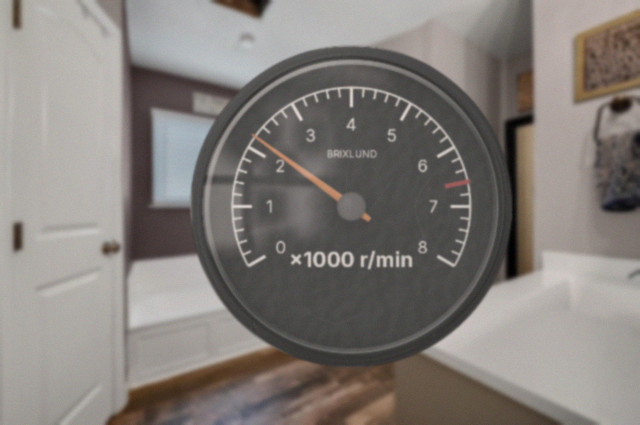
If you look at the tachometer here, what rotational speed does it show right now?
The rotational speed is 2200 rpm
